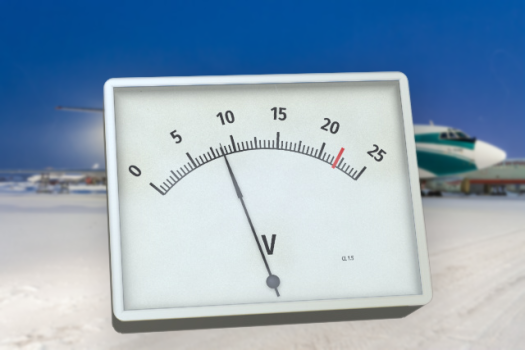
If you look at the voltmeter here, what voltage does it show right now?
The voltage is 8.5 V
